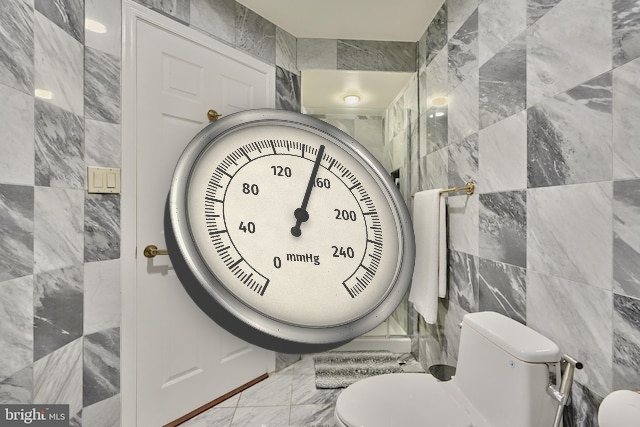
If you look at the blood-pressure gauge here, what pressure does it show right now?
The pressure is 150 mmHg
